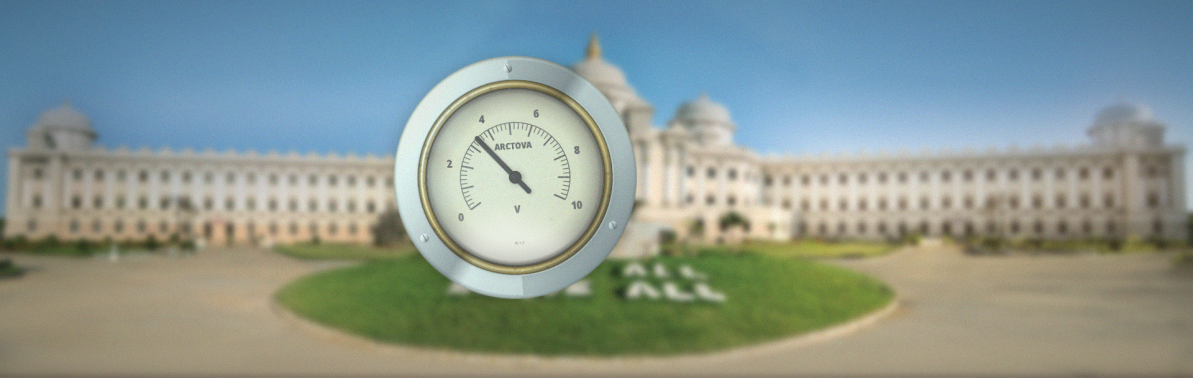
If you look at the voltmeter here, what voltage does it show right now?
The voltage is 3.4 V
